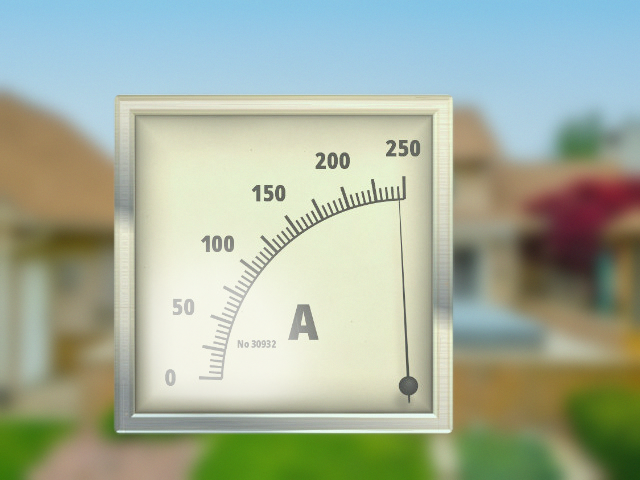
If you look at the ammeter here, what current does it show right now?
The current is 245 A
